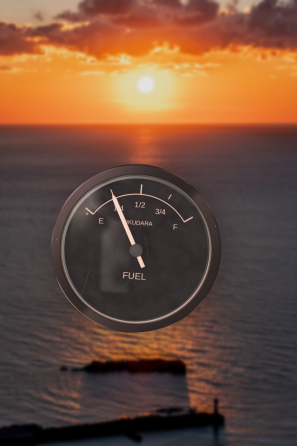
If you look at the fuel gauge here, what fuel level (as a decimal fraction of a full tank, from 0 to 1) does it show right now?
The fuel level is 0.25
